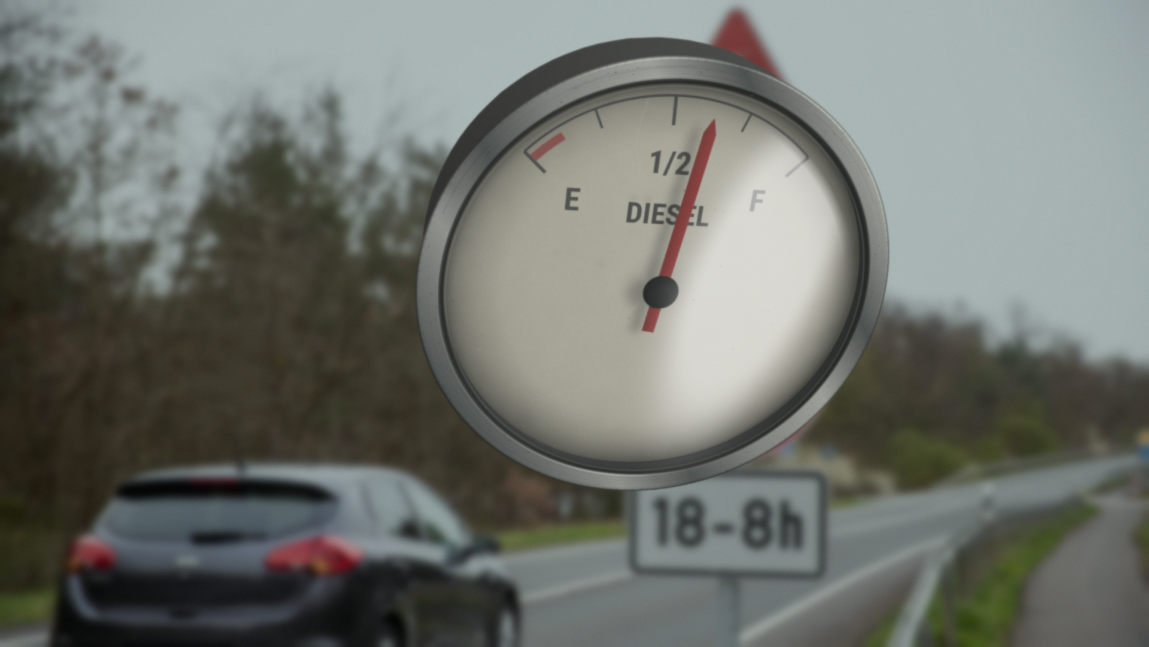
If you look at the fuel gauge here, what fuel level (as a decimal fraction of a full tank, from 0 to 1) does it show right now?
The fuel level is 0.625
